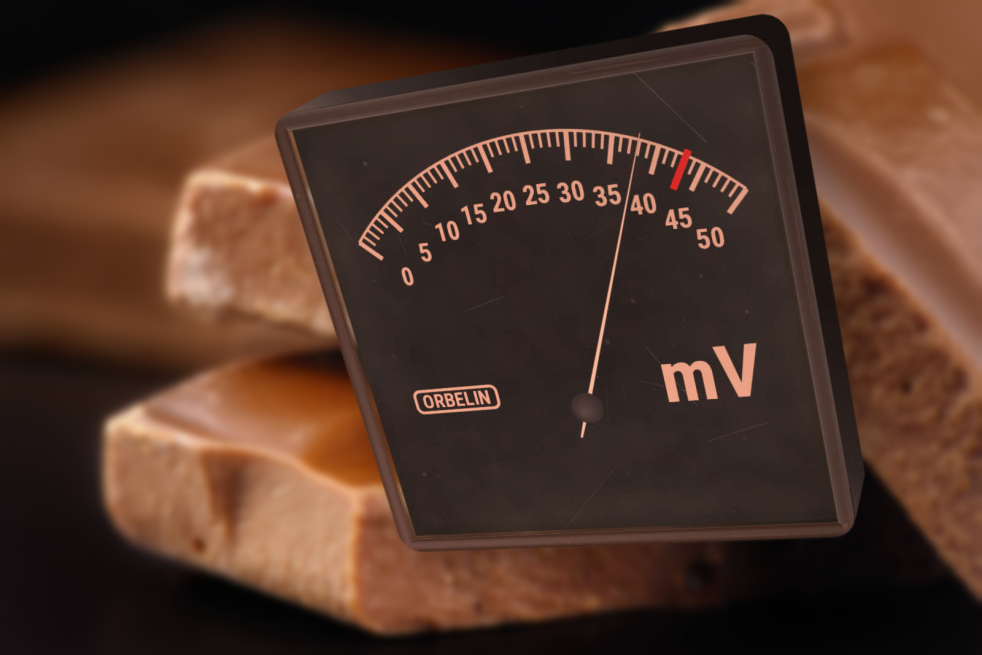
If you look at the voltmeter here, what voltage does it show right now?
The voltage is 38 mV
